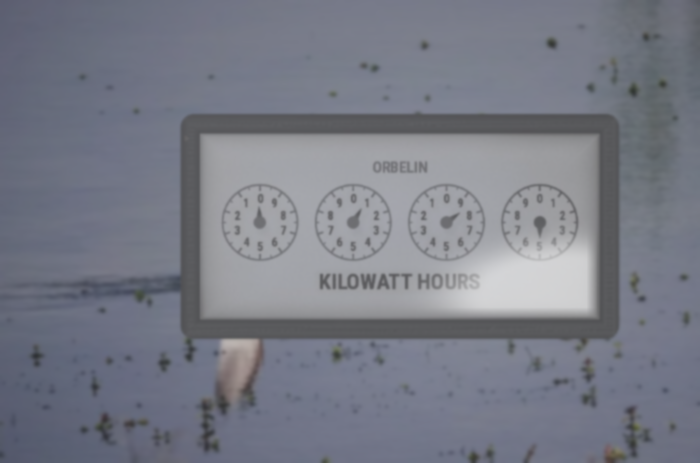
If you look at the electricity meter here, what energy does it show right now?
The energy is 85 kWh
